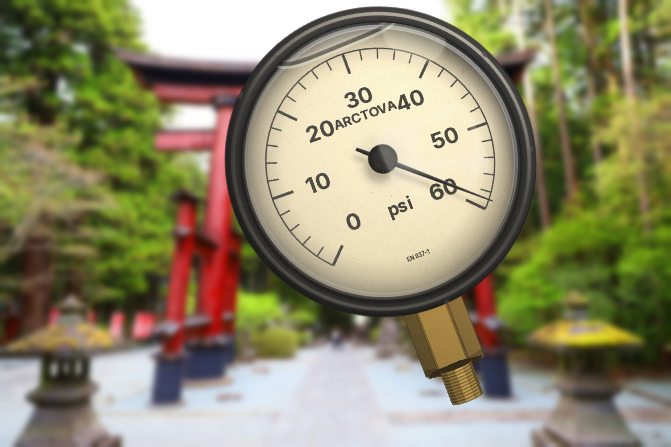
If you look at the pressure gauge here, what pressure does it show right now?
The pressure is 59 psi
